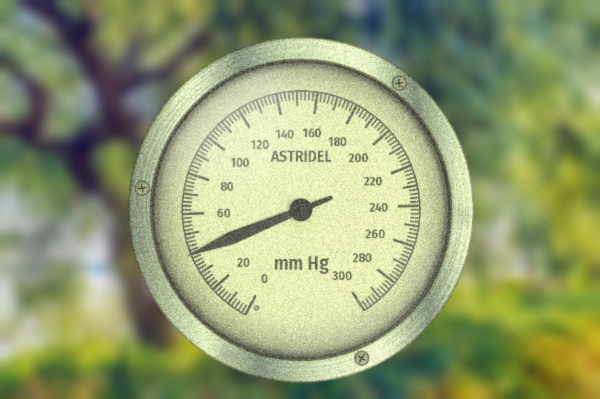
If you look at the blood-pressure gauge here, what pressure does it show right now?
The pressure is 40 mmHg
